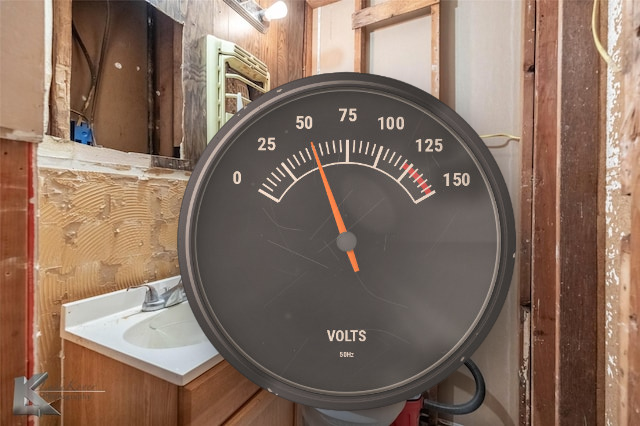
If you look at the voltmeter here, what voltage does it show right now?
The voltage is 50 V
